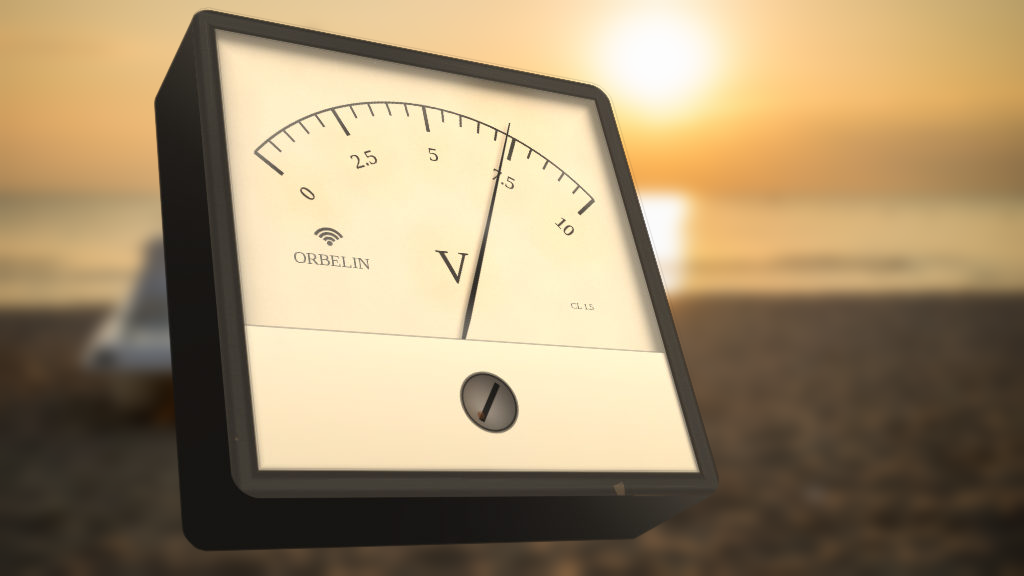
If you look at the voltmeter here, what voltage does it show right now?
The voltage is 7.25 V
